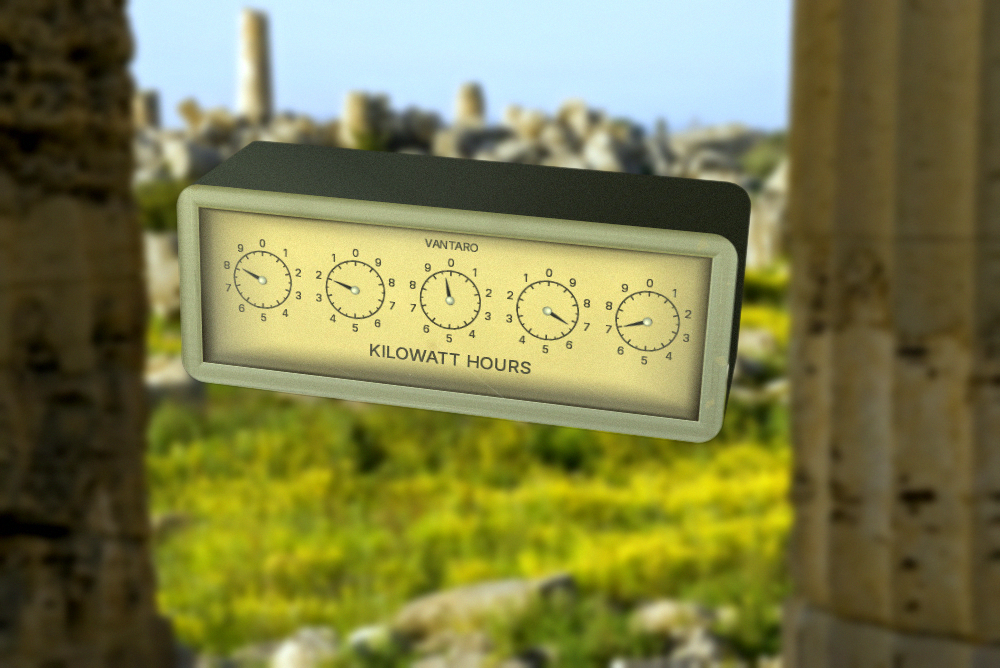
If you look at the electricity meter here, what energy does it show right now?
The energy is 81967 kWh
